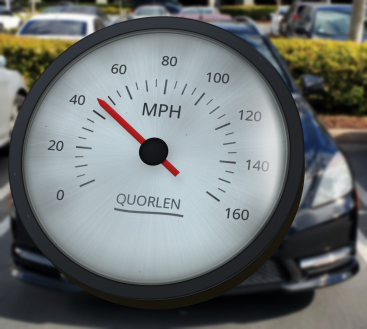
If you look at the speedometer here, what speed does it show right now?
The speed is 45 mph
